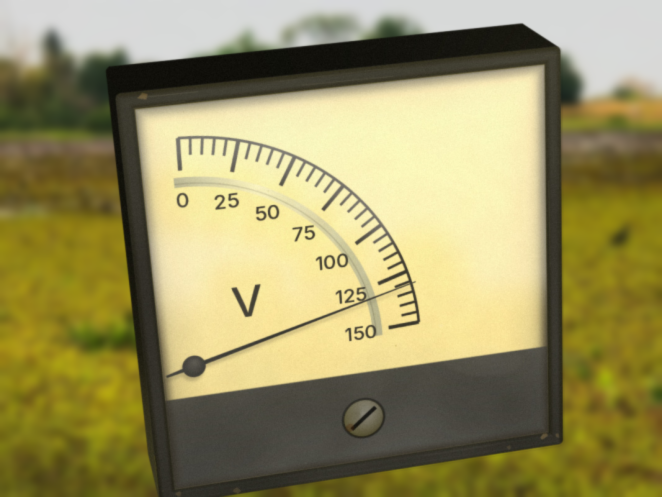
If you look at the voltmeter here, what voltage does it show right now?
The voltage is 130 V
